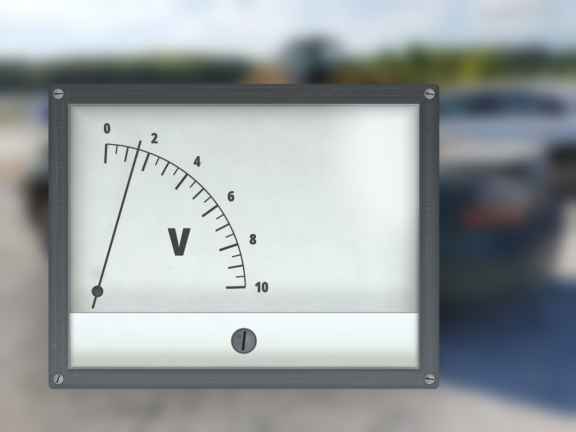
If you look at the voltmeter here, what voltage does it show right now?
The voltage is 1.5 V
